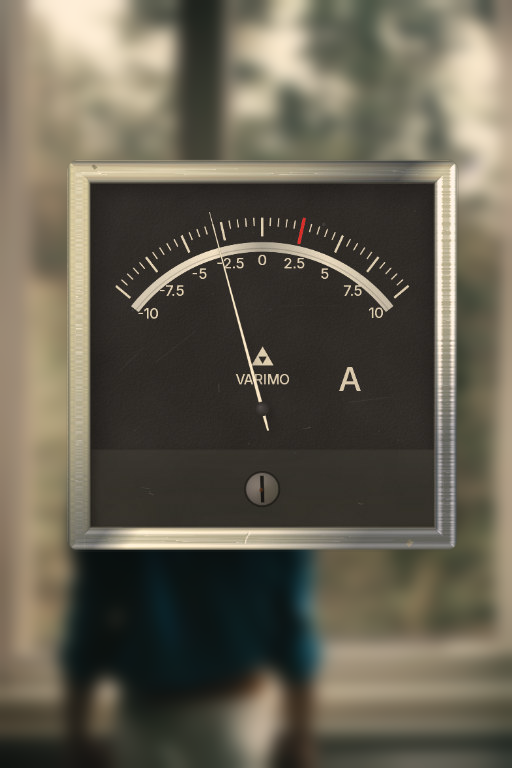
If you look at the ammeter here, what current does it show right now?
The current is -3 A
